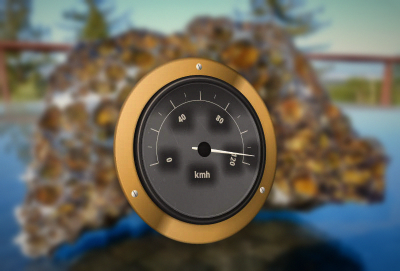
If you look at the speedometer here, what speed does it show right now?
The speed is 115 km/h
